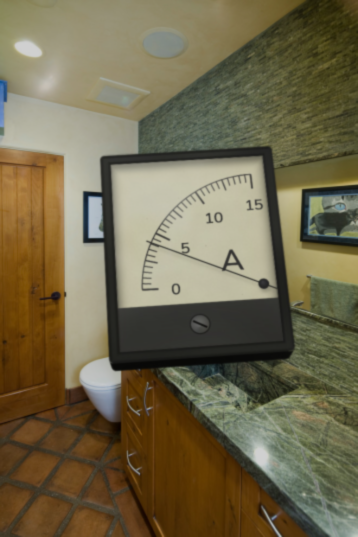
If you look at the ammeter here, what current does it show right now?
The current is 4 A
